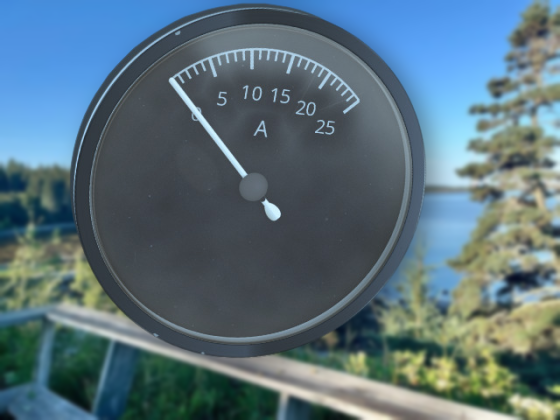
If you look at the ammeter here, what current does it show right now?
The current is 0 A
